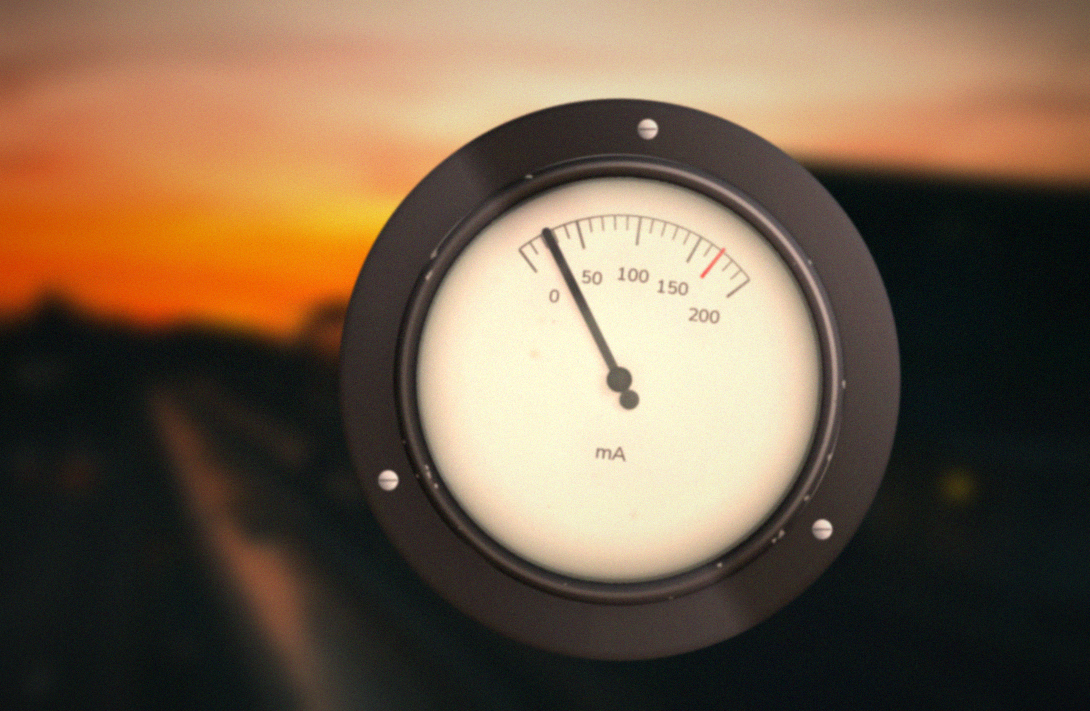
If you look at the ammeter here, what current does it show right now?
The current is 25 mA
